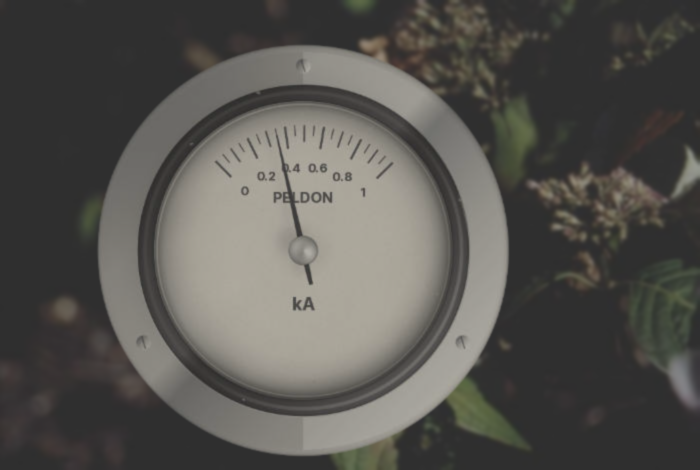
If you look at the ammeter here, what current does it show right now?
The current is 0.35 kA
